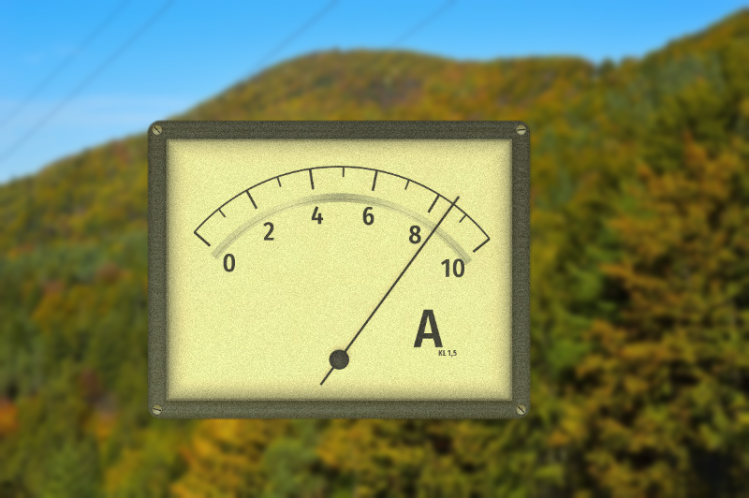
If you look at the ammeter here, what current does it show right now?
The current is 8.5 A
